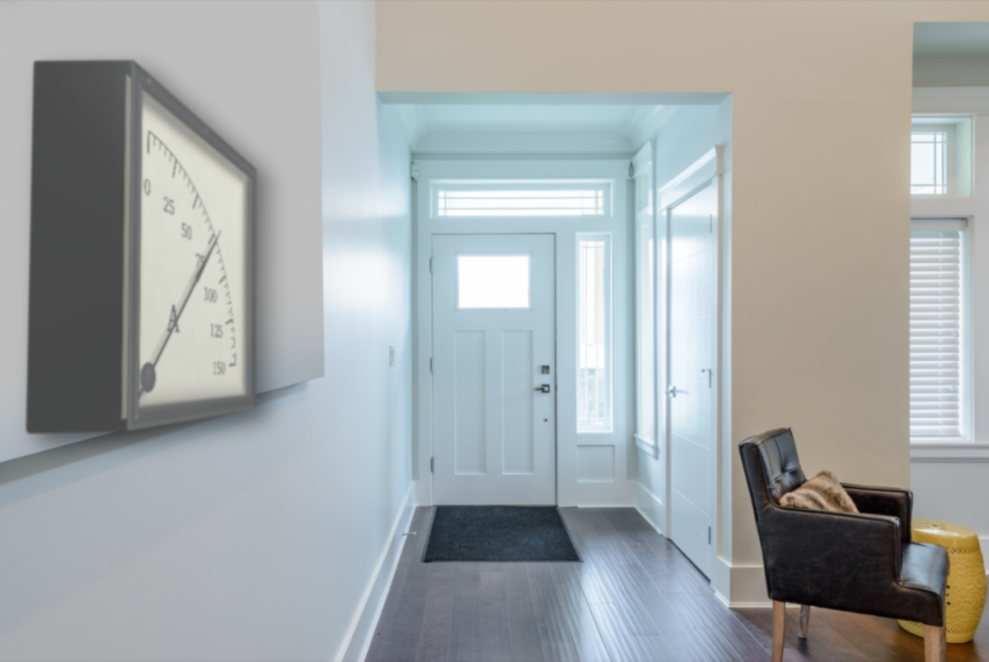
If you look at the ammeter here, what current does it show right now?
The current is 75 A
